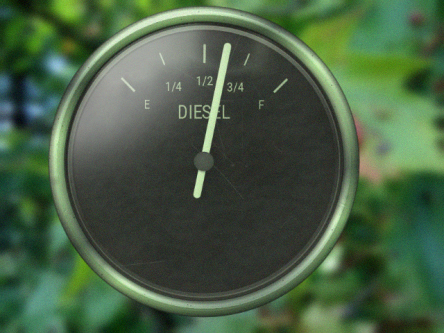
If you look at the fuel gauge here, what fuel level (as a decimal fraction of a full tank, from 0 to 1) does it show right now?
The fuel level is 0.625
